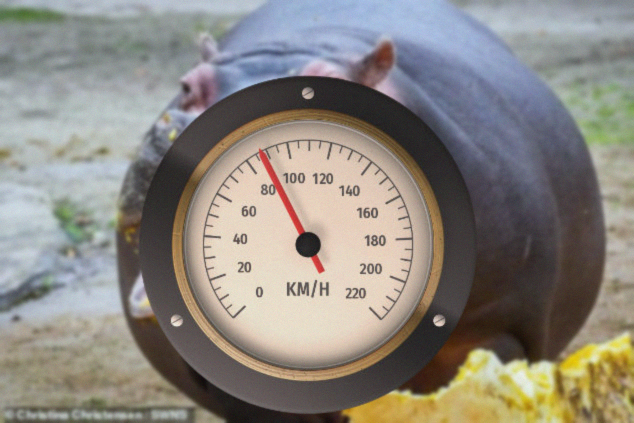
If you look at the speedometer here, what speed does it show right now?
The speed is 87.5 km/h
